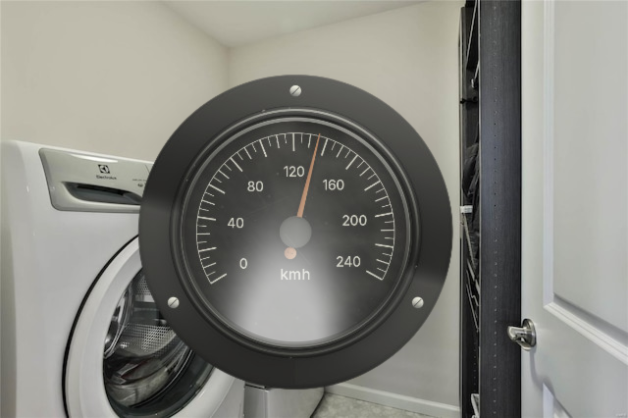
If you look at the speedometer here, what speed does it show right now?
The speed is 135 km/h
